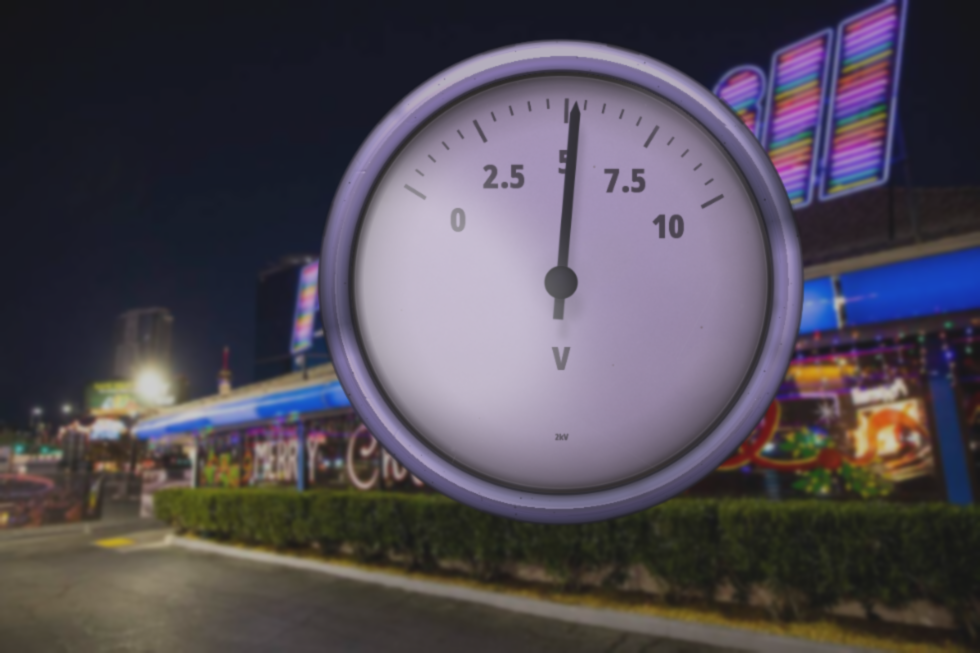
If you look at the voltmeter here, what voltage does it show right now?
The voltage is 5.25 V
